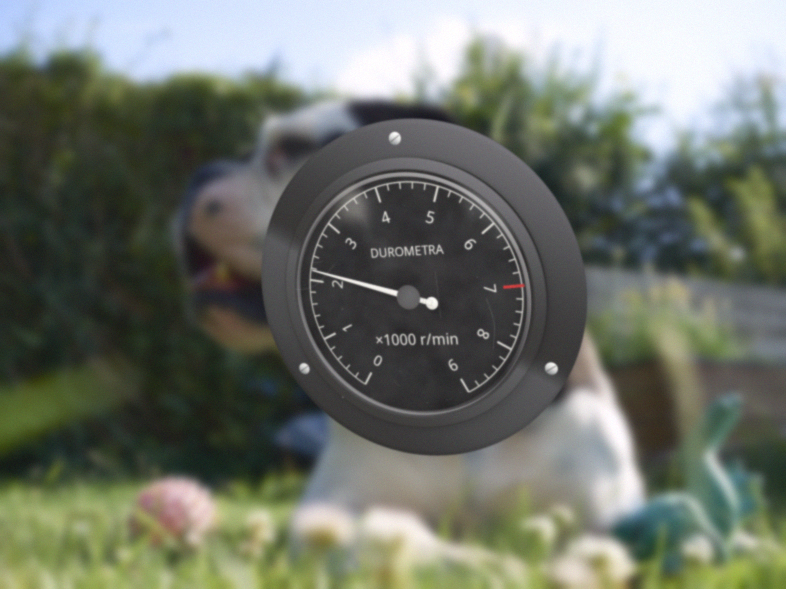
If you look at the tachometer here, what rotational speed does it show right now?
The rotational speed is 2200 rpm
